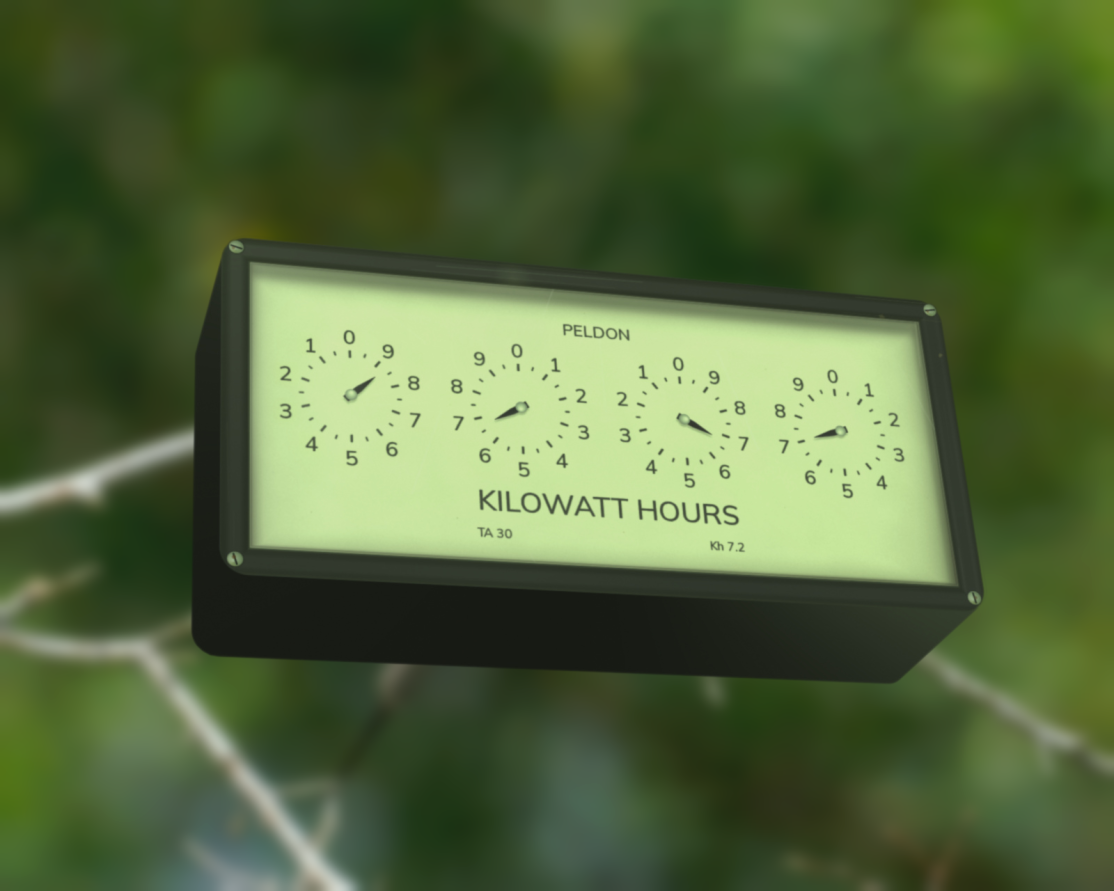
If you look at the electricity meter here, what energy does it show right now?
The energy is 8667 kWh
